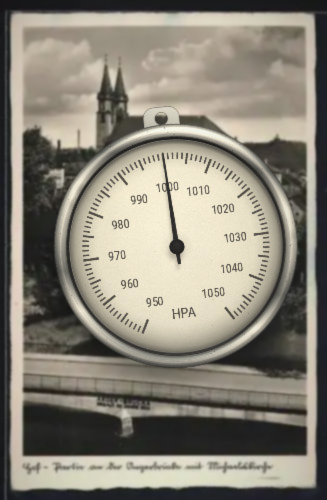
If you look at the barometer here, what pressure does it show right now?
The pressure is 1000 hPa
